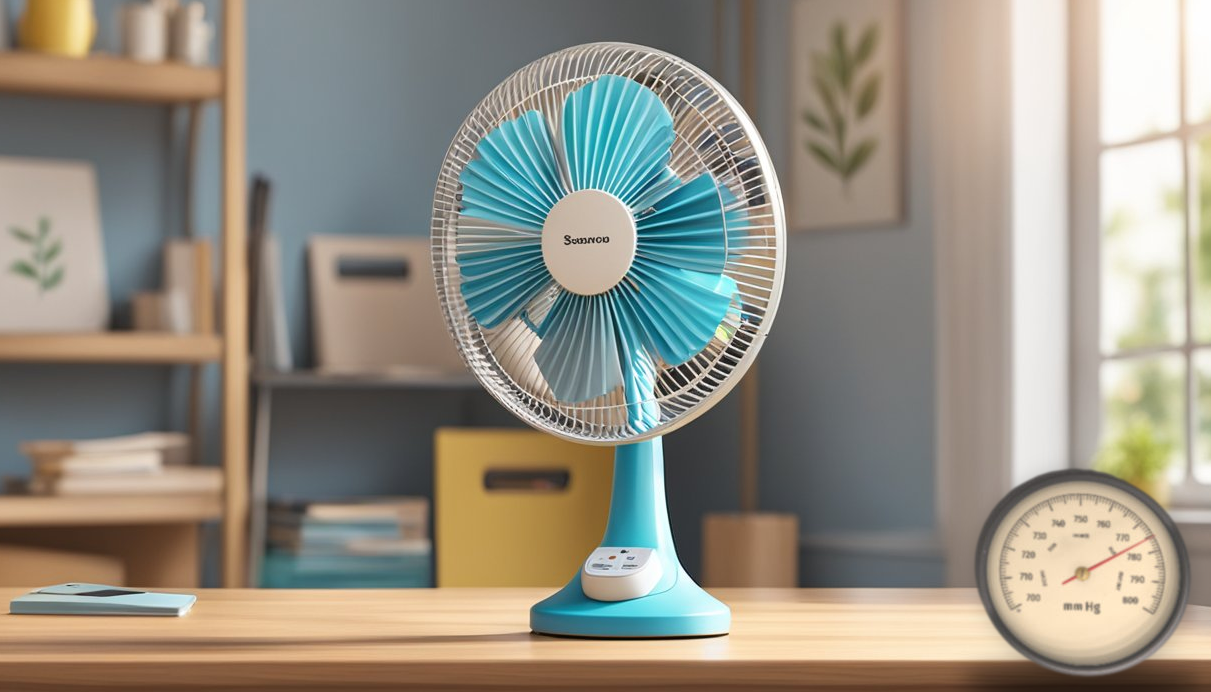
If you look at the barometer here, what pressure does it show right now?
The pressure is 775 mmHg
